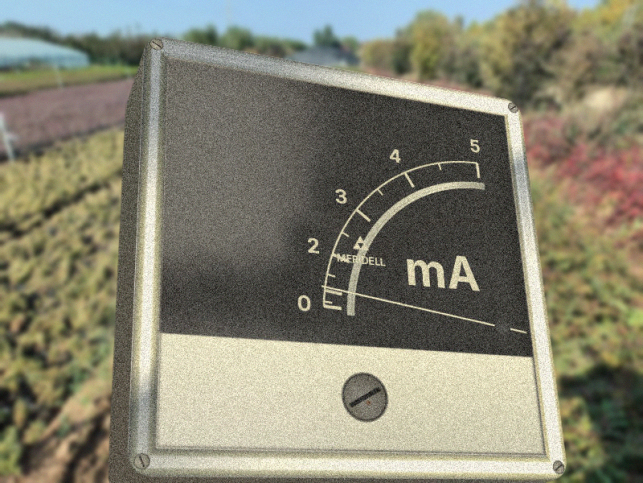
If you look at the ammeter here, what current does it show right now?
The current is 1 mA
